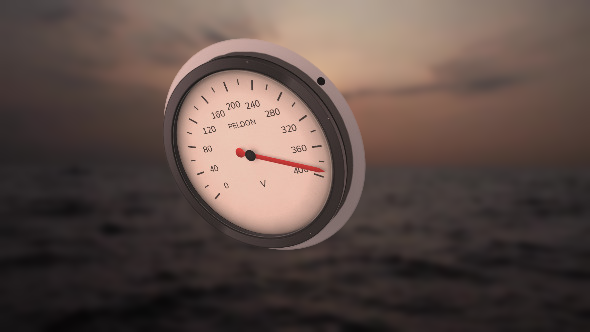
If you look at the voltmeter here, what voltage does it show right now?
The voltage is 390 V
